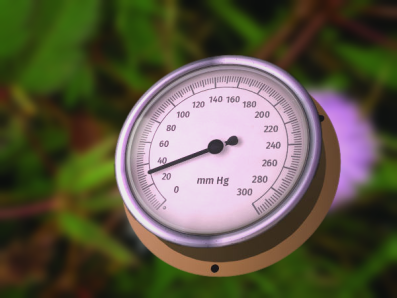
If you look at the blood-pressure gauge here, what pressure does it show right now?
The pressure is 30 mmHg
